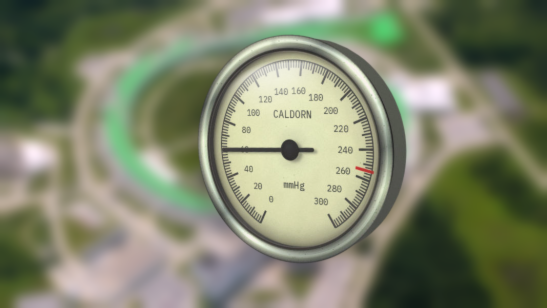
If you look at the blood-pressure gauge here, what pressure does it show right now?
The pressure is 60 mmHg
